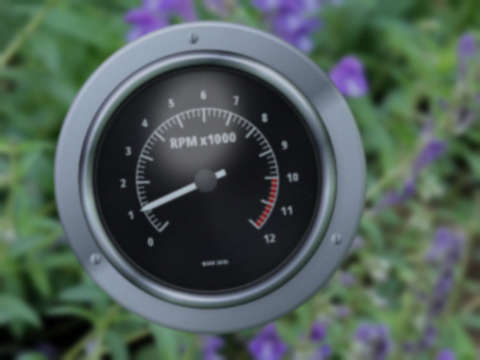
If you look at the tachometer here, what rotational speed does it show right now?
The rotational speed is 1000 rpm
